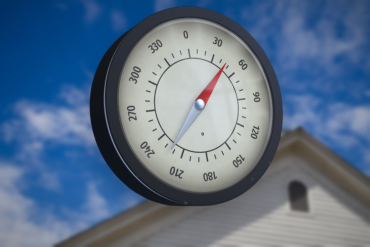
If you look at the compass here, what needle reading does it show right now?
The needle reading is 45 °
